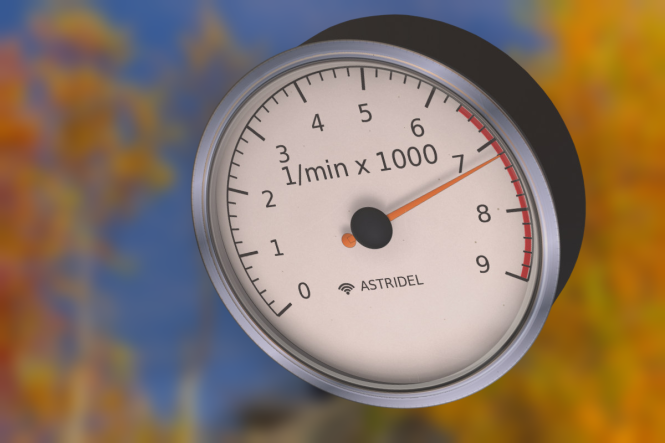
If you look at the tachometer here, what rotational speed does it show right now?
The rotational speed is 7200 rpm
